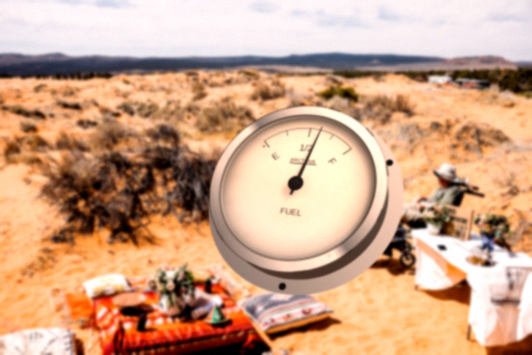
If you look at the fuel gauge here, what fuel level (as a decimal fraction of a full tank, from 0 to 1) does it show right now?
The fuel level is 0.625
